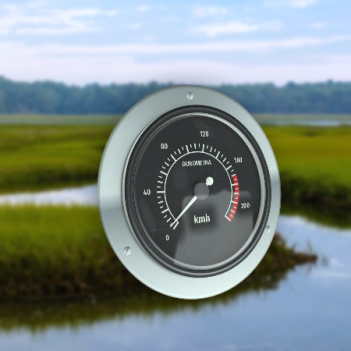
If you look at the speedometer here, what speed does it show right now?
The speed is 5 km/h
